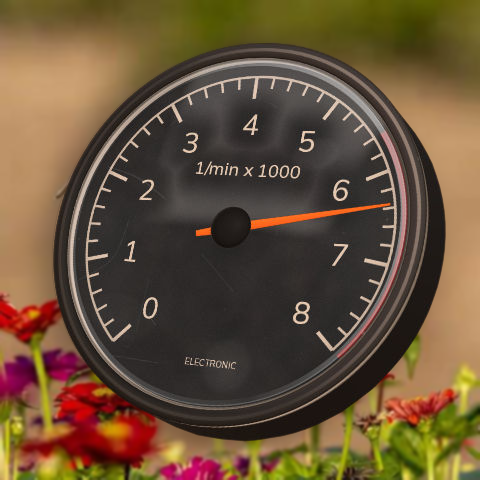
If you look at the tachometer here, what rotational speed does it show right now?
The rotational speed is 6400 rpm
